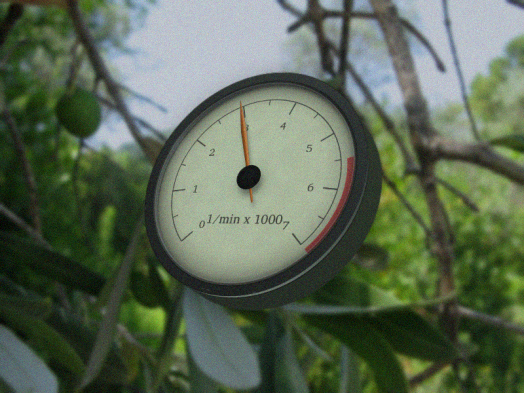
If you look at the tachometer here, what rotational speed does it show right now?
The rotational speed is 3000 rpm
